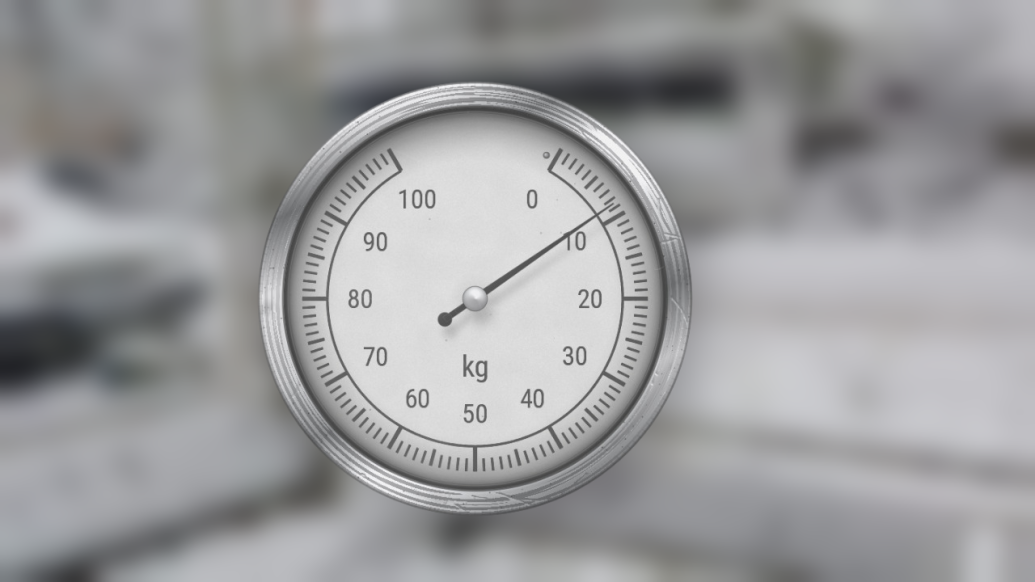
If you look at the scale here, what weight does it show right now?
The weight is 8.5 kg
